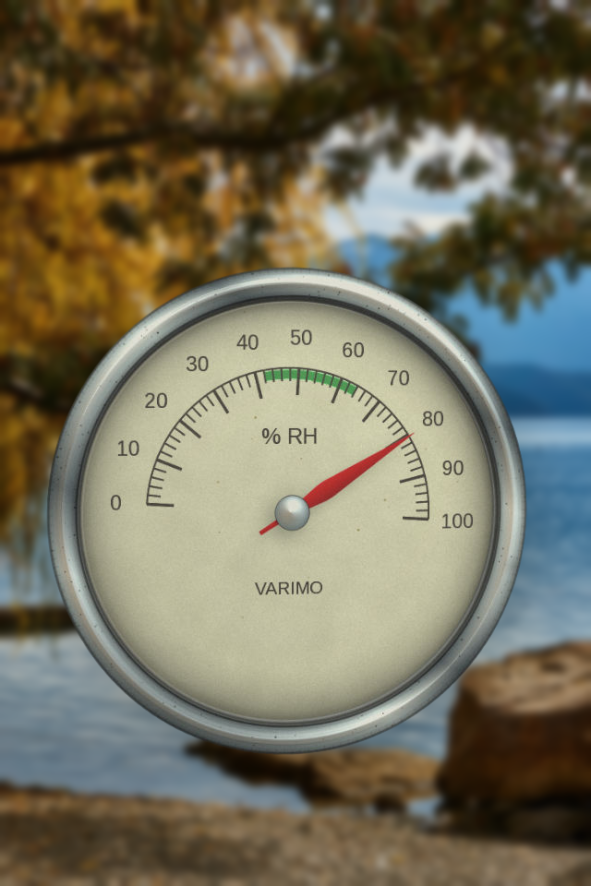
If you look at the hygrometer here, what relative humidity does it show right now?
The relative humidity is 80 %
